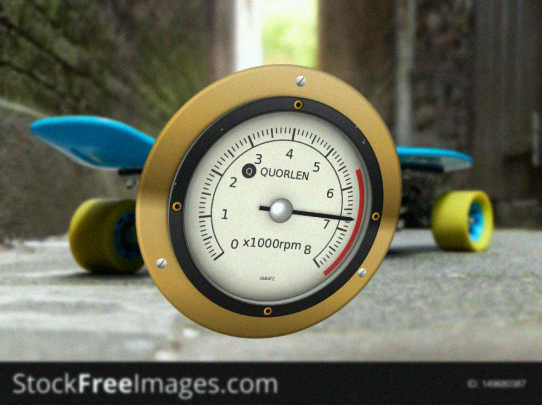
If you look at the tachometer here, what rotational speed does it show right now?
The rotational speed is 6700 rpm
